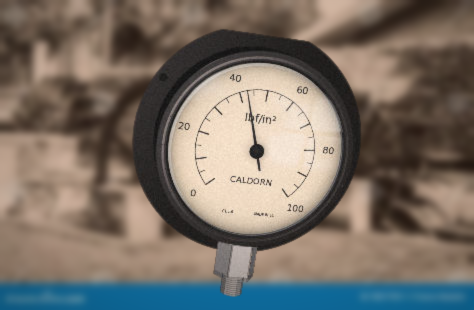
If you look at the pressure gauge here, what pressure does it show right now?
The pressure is 42.5 psi
